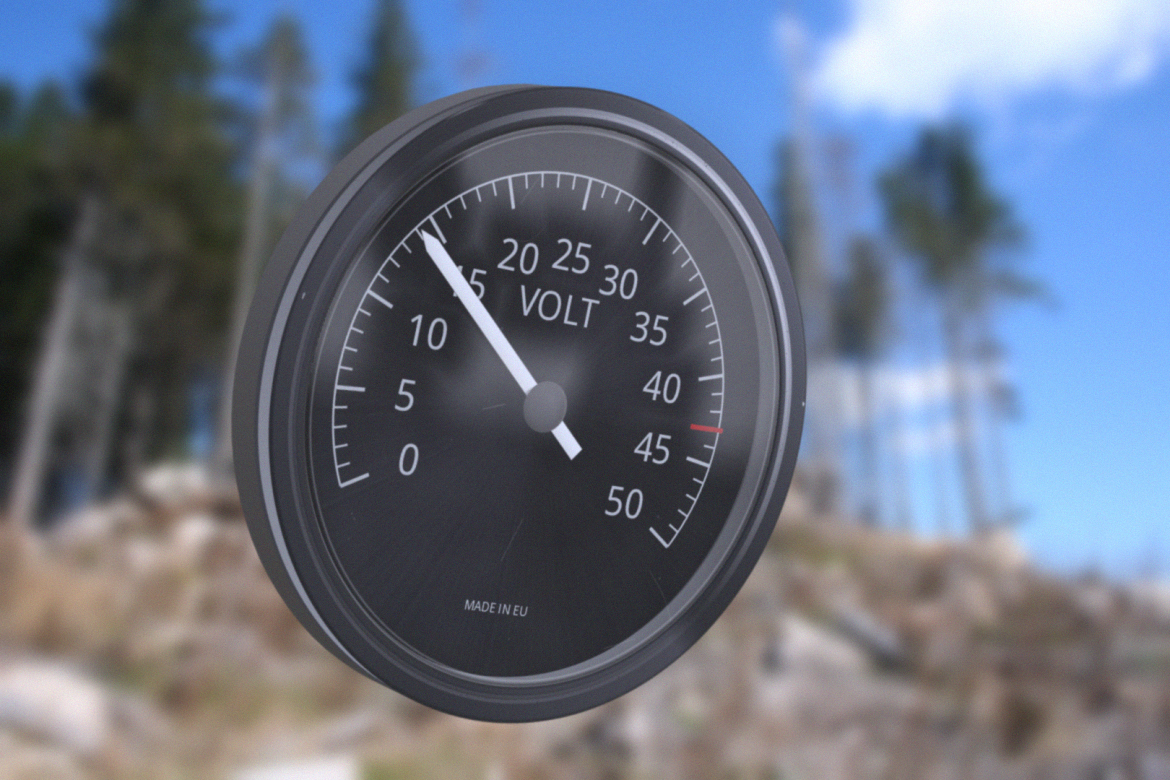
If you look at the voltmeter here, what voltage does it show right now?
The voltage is 14 V
